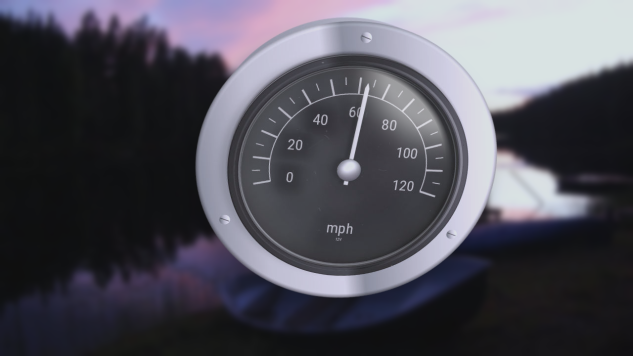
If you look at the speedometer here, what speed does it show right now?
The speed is 62.5 mph
